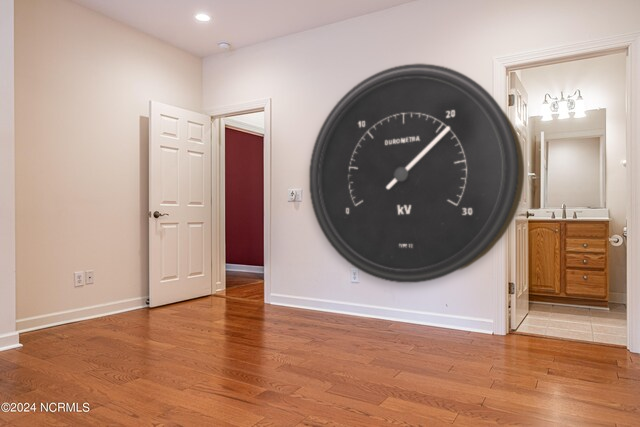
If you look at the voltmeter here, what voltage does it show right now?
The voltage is 21 kV
